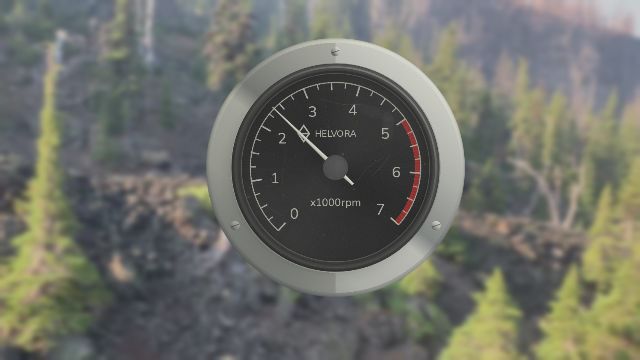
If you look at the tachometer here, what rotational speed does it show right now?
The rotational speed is 2375 rpm
